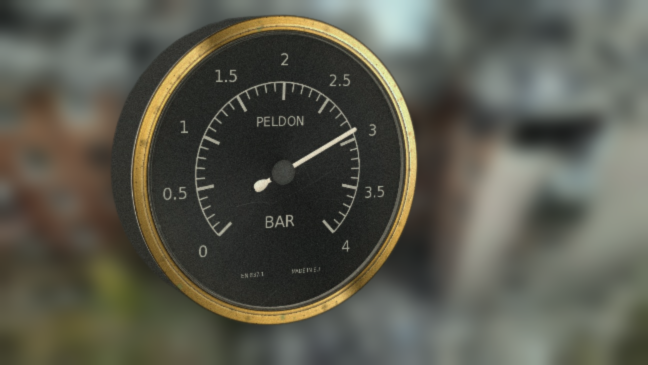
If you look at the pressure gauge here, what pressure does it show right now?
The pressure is 2.9 bar
